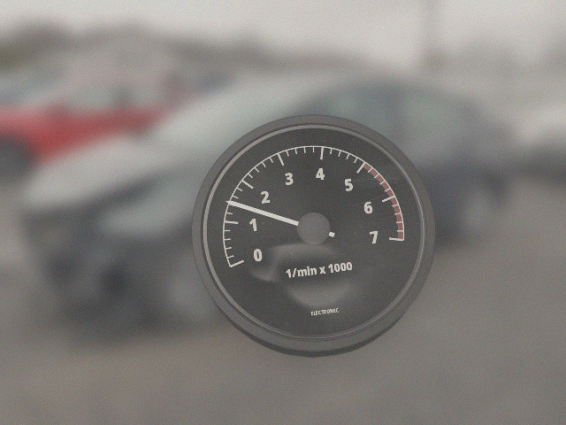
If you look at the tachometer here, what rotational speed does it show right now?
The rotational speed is 1400 rpm
